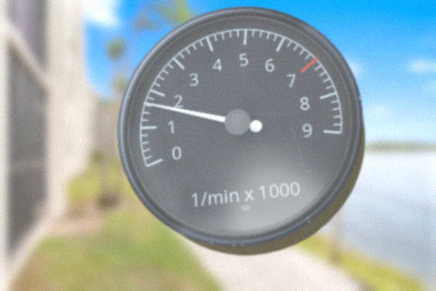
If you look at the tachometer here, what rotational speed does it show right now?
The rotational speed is 1600 rpm
